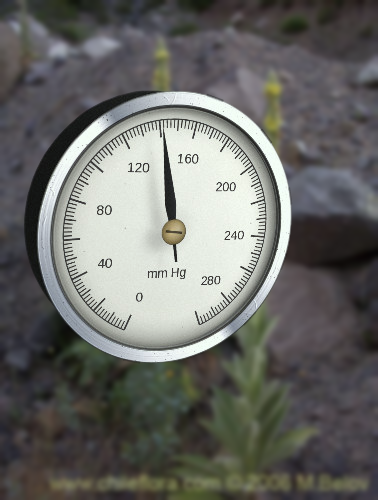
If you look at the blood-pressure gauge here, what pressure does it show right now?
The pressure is 140 mmHg
